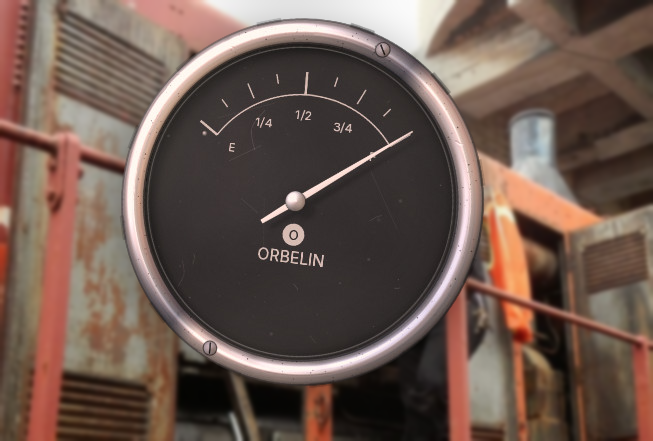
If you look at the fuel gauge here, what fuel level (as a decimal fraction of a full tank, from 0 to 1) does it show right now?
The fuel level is 1
